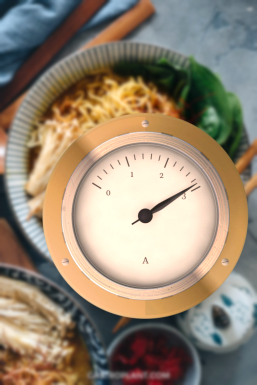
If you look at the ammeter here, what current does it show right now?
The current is 2.9 A
